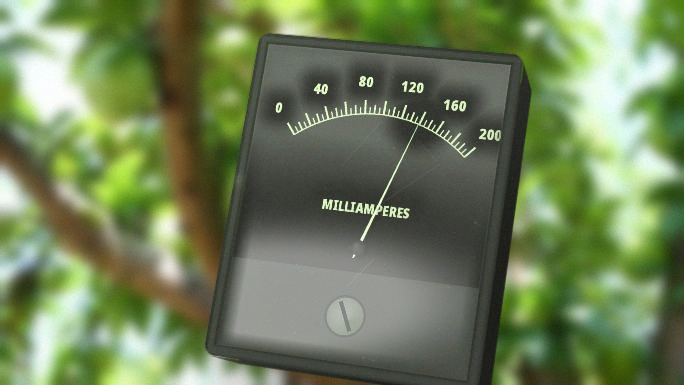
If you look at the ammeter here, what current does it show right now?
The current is 140 mA
